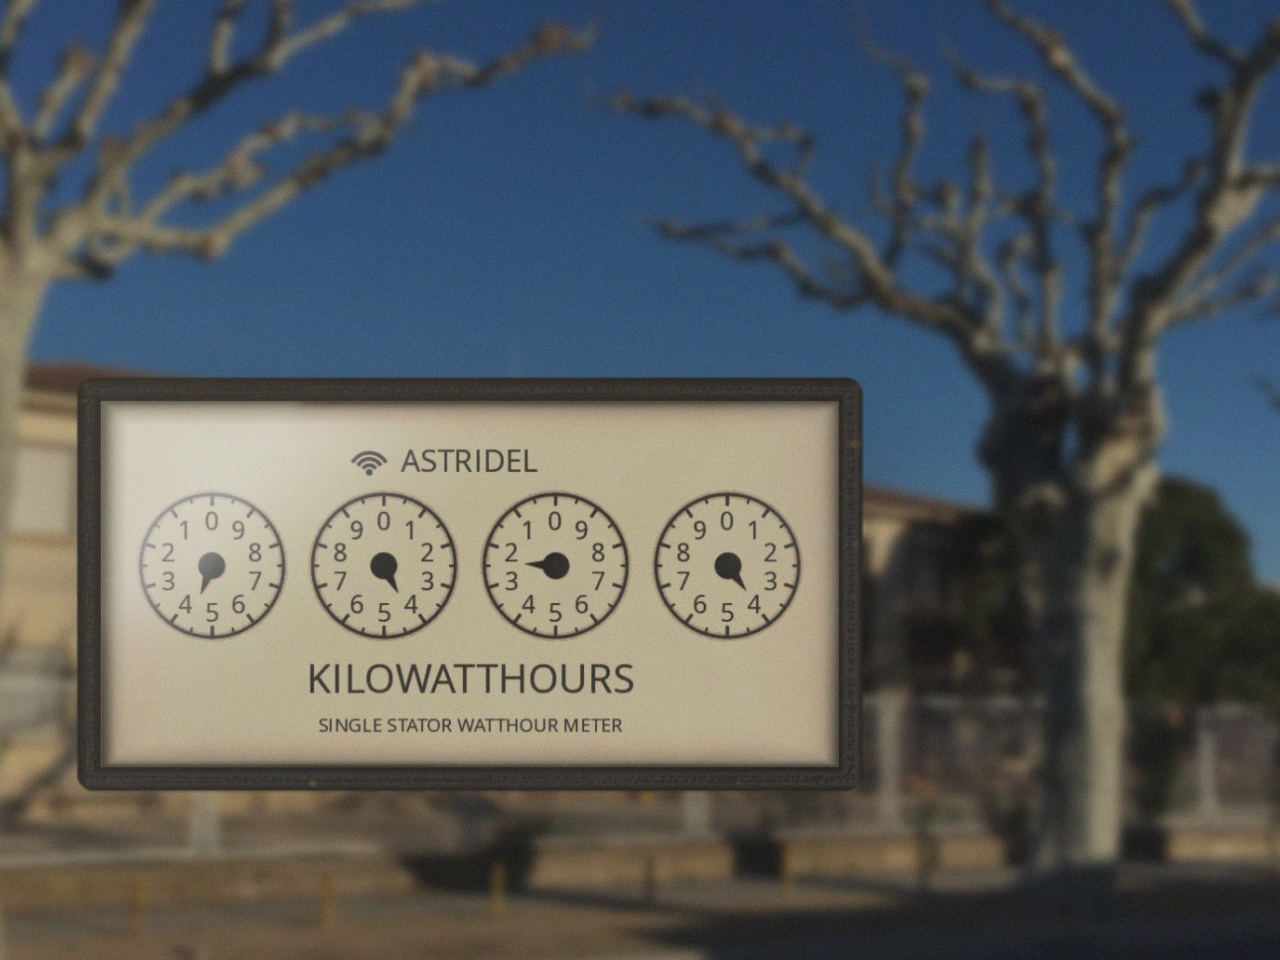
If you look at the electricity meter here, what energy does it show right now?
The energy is 4424 kWh
